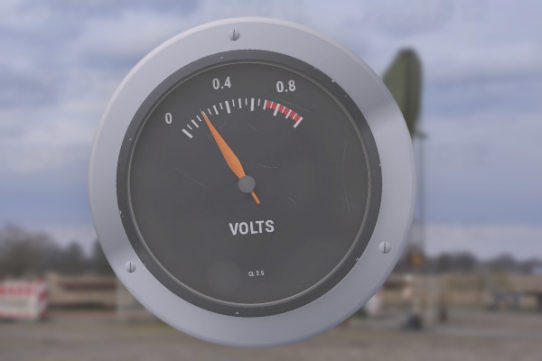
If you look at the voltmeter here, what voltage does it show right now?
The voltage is 0.2 V
